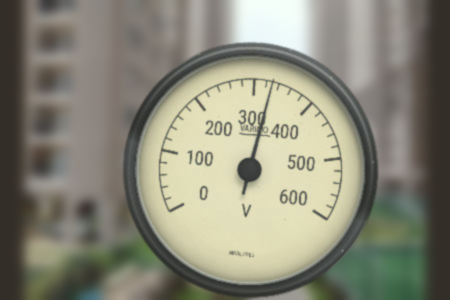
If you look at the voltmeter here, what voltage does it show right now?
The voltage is 330 V
